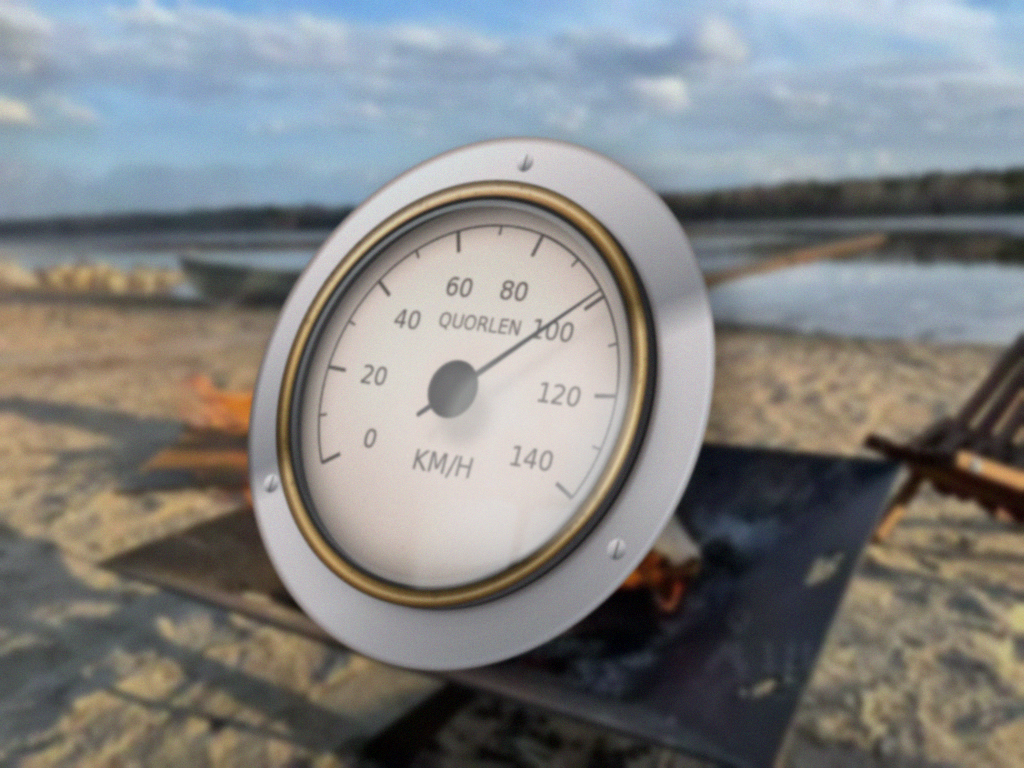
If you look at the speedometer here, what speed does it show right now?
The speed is 100 km/h
